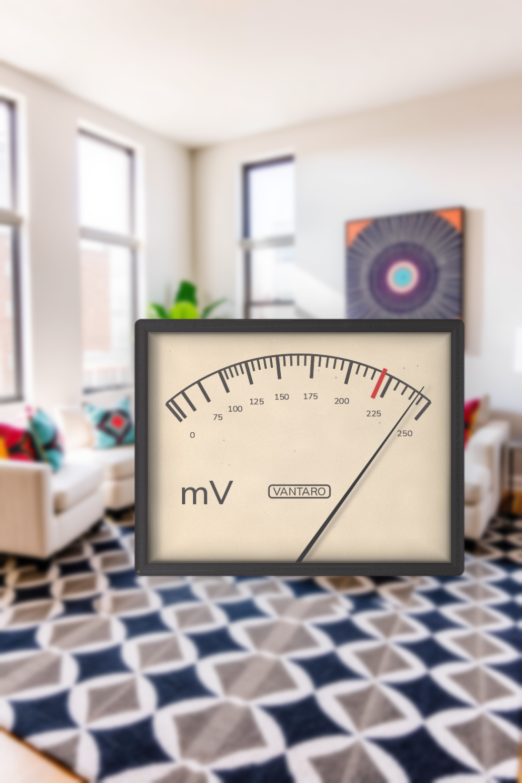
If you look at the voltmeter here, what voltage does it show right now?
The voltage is 242.5 mV
